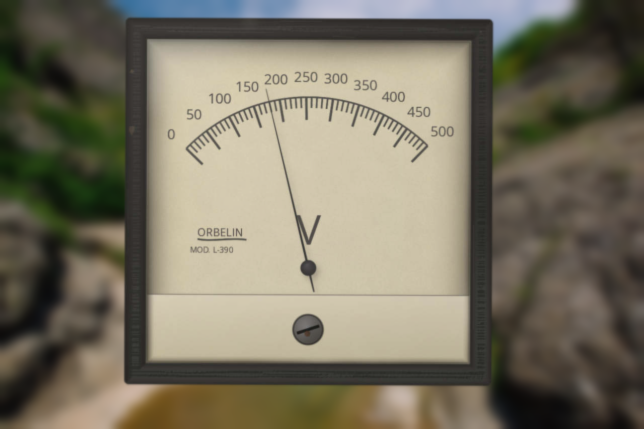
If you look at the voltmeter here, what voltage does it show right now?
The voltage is 180 V
